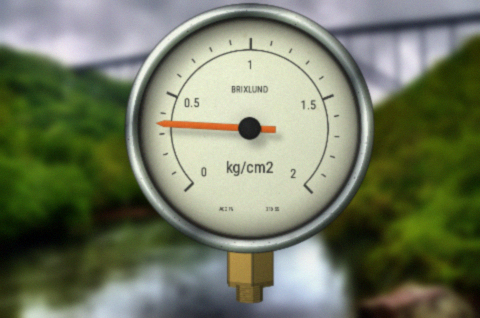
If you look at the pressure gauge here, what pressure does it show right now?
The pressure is 0.35 kg/cm²
